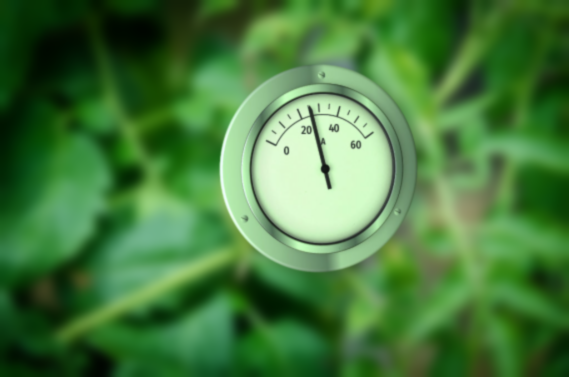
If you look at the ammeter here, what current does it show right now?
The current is 25 A
